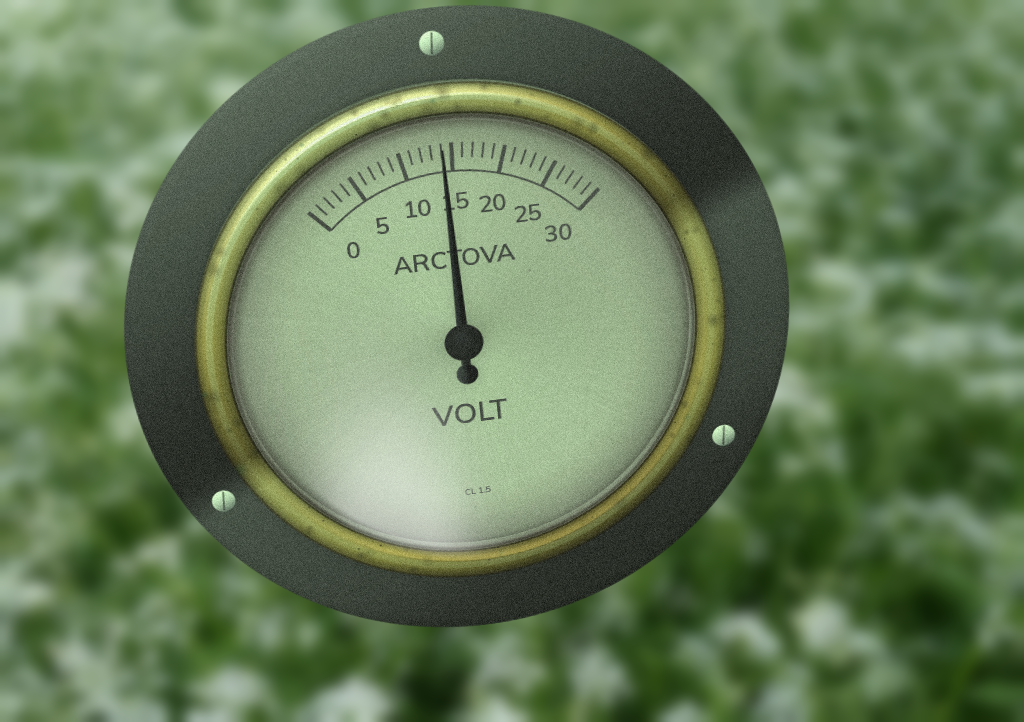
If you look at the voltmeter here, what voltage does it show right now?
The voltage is 14 V
